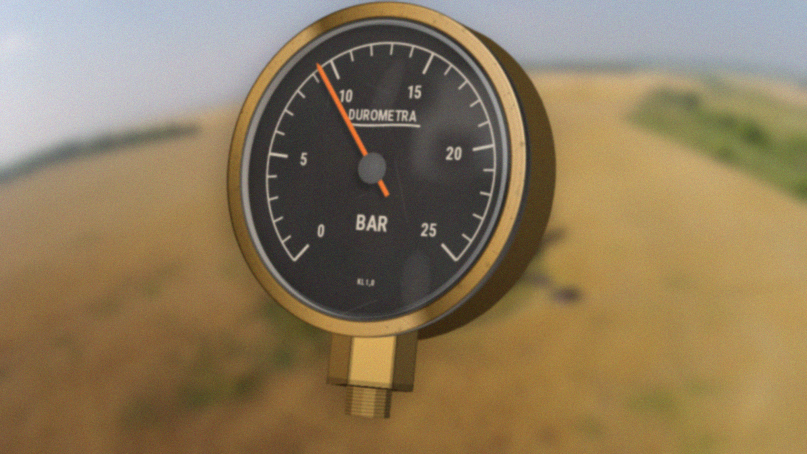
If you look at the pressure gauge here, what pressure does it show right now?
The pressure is 9.5 bar
